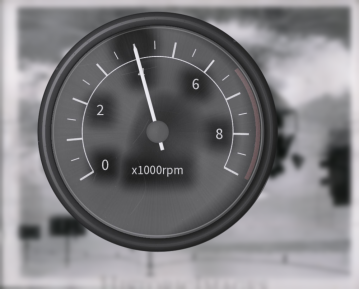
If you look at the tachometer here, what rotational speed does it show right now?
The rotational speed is 4000 rpm
